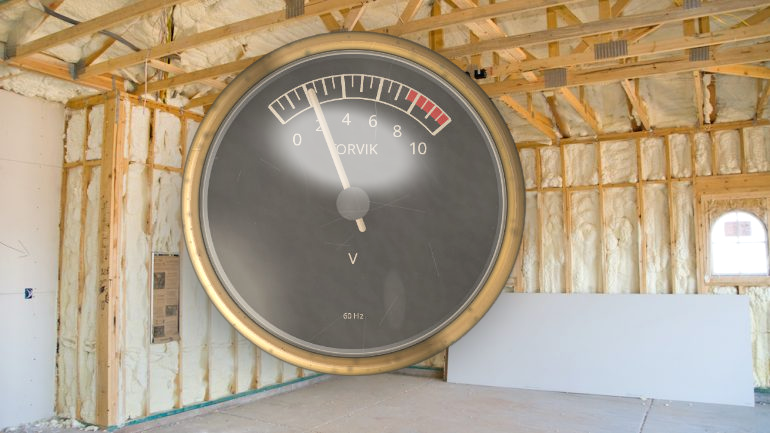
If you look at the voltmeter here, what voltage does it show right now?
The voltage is 2.25 V
